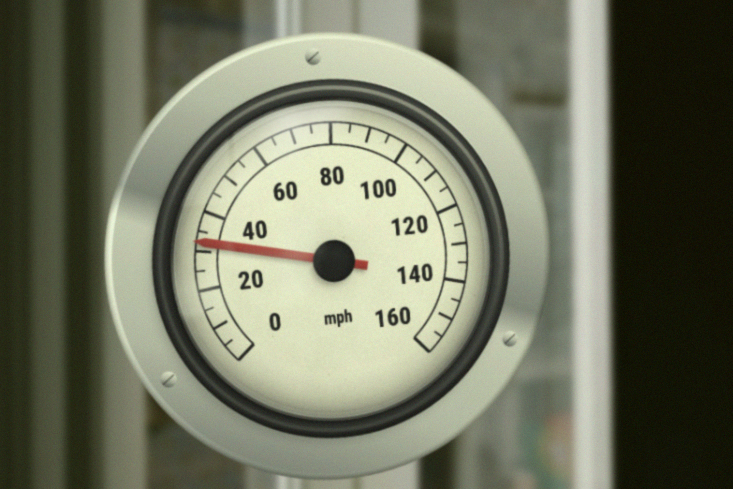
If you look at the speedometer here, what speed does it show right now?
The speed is 32.5 mph
